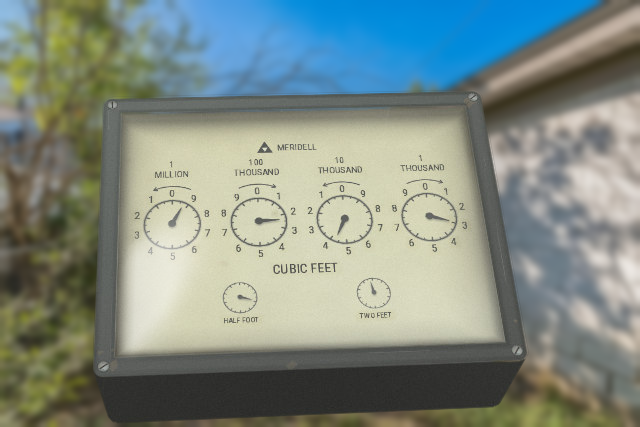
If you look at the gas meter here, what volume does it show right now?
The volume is 924300 ft³
